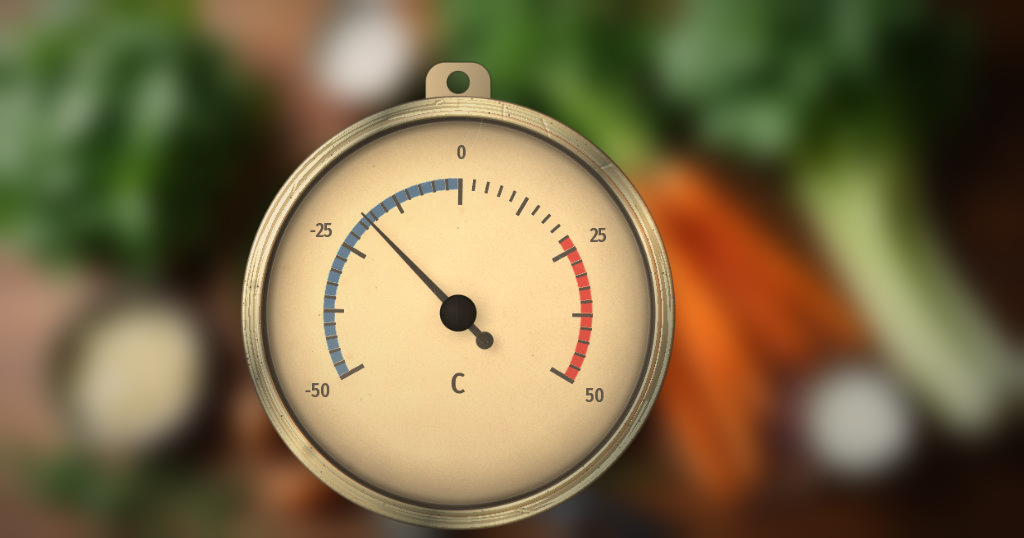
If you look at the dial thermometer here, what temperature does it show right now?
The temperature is -18.75 °C
